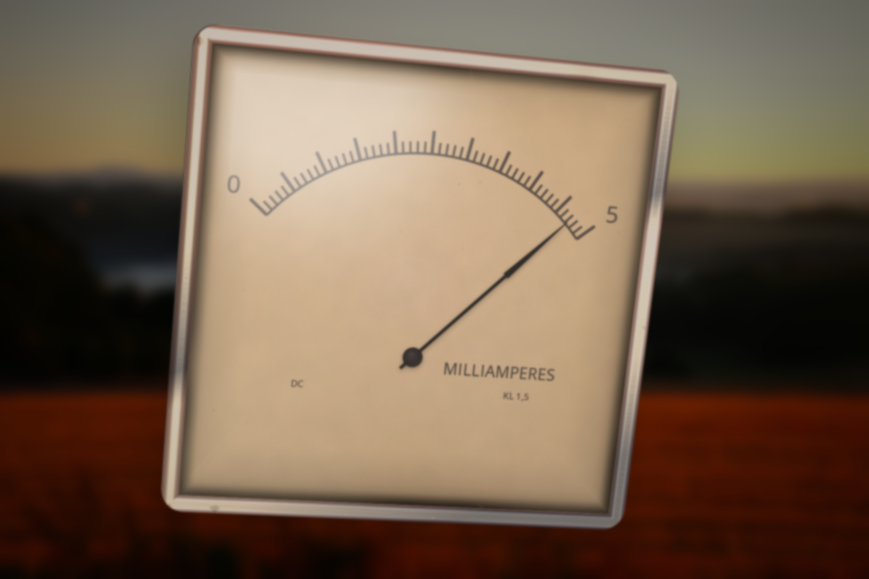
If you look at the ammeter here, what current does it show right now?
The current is 4.7 mA
